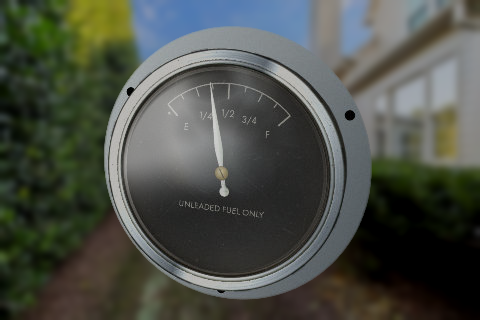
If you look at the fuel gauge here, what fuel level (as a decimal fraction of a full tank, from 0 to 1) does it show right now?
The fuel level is 0.375
